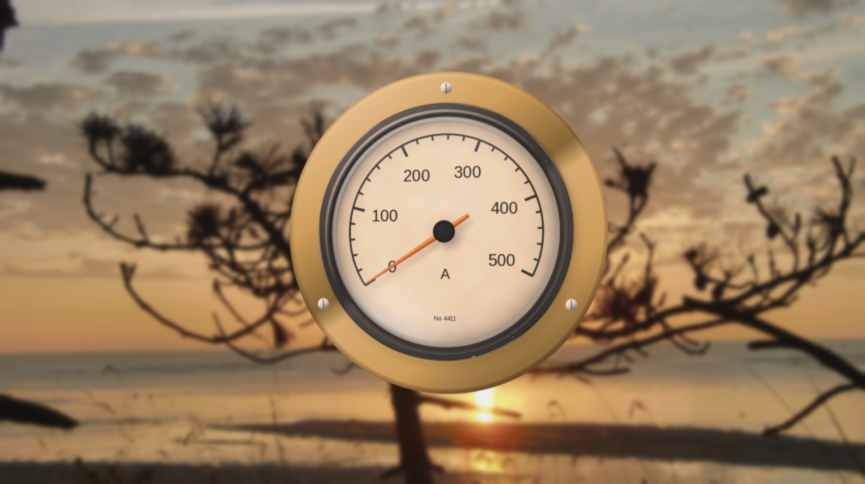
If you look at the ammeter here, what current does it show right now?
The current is 0 A
